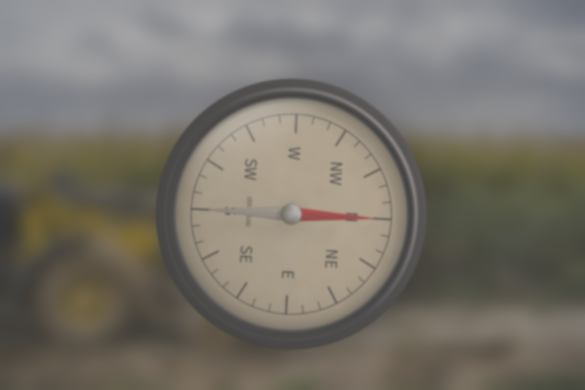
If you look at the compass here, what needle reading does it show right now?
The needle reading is 0 °
